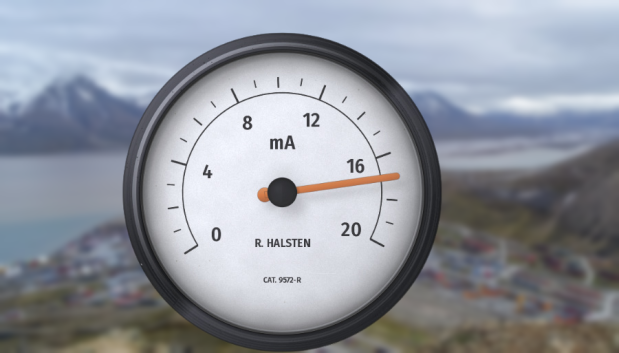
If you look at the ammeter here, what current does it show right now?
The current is 17 mA
